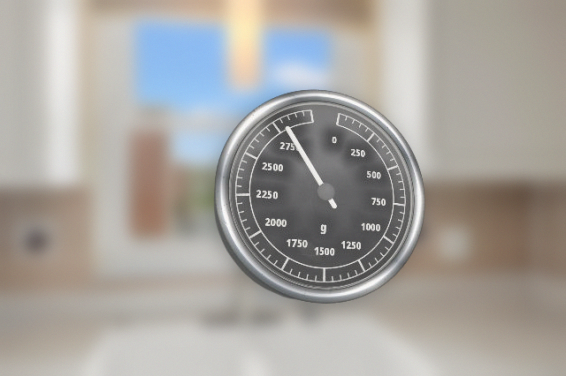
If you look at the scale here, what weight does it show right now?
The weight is 2800 g
